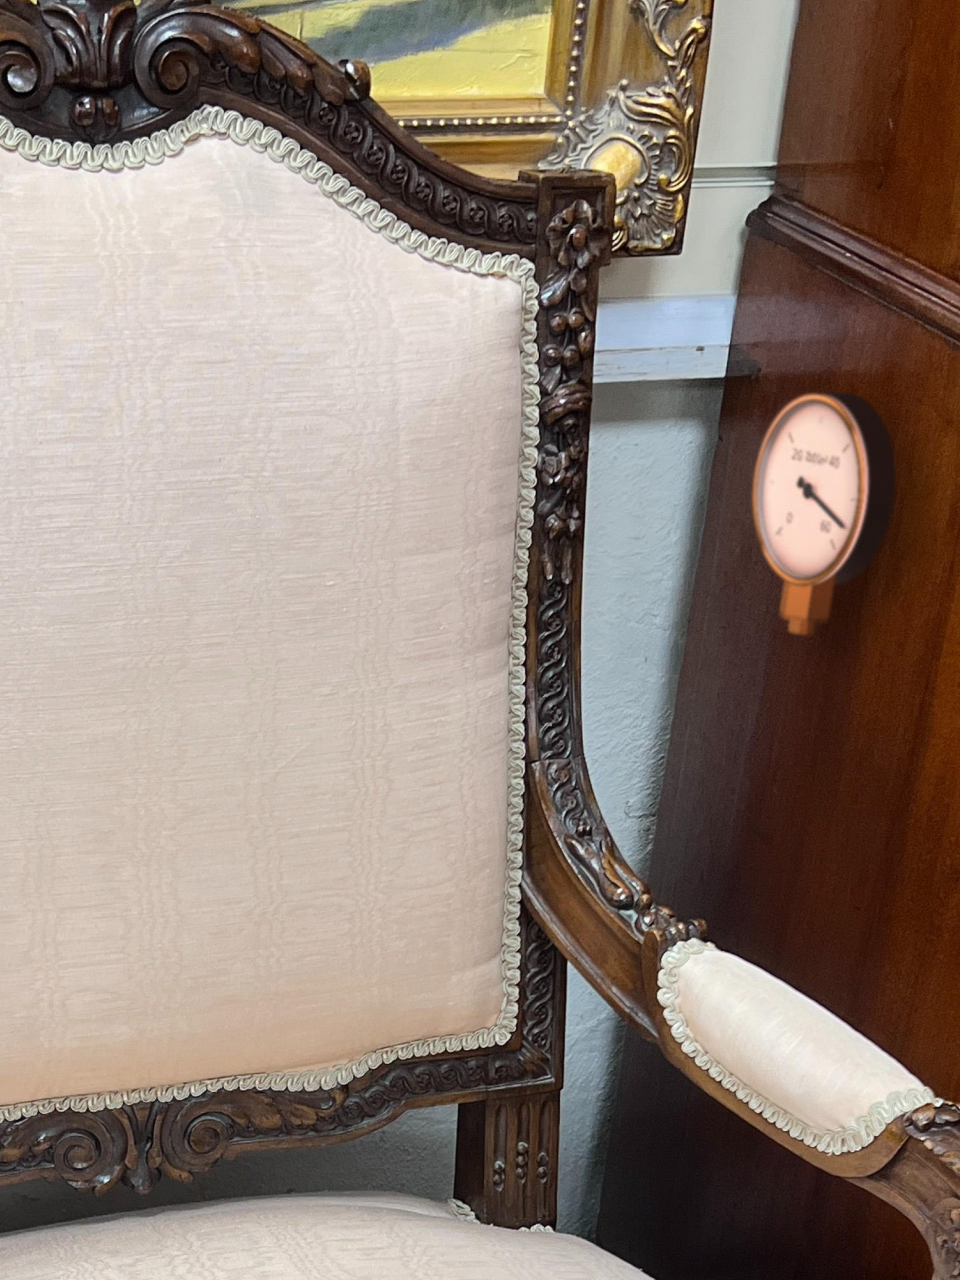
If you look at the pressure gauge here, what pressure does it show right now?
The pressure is 55 psi
